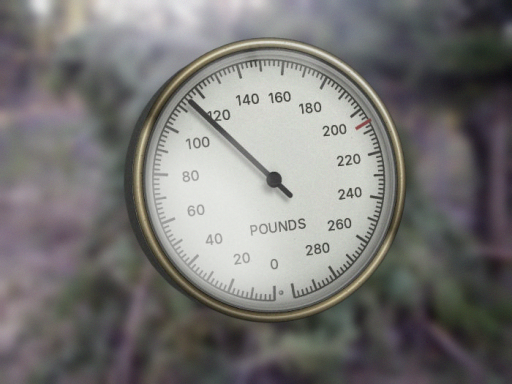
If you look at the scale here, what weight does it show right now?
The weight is 114 lb
